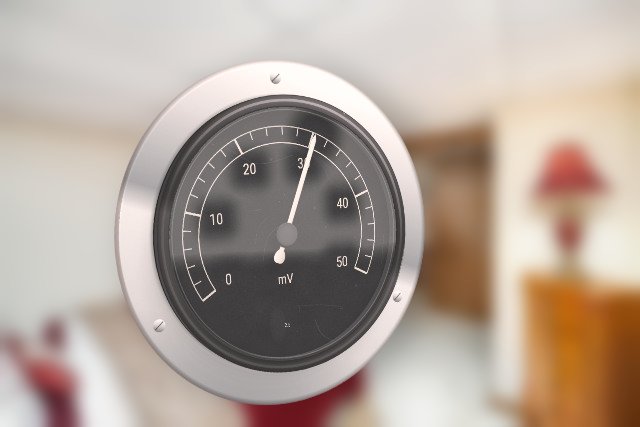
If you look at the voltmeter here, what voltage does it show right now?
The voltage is 30 mV
